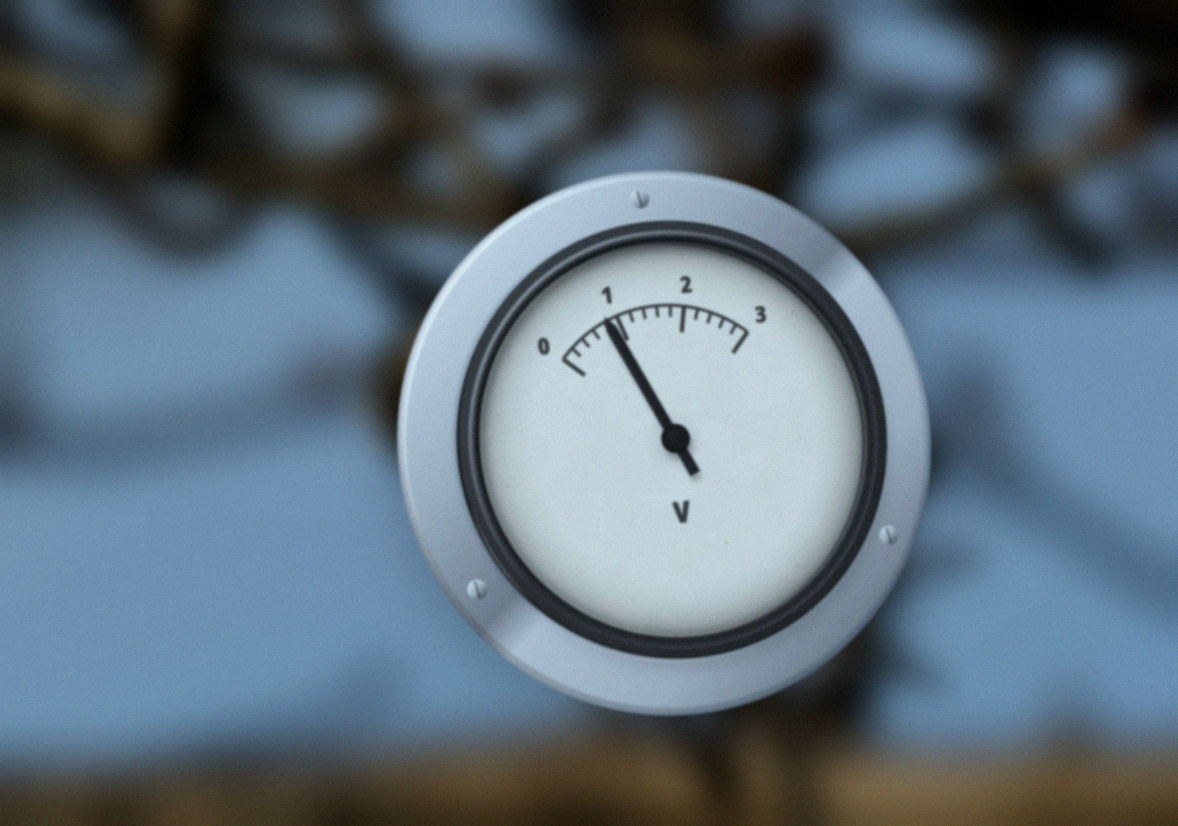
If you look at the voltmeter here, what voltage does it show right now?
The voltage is 0.8 V
